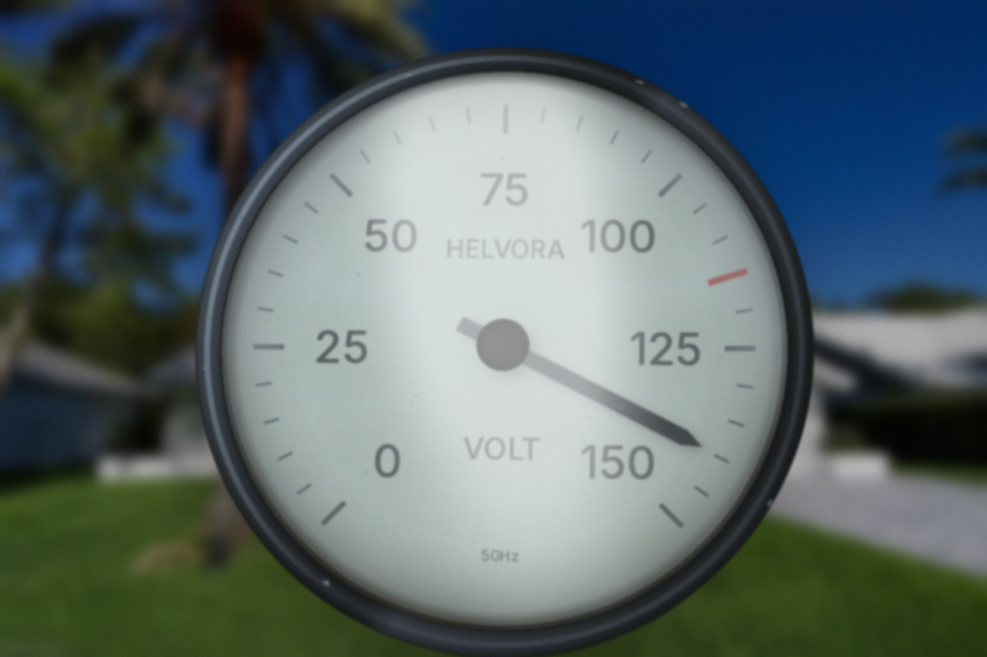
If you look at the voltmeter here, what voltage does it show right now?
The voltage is 140 V
